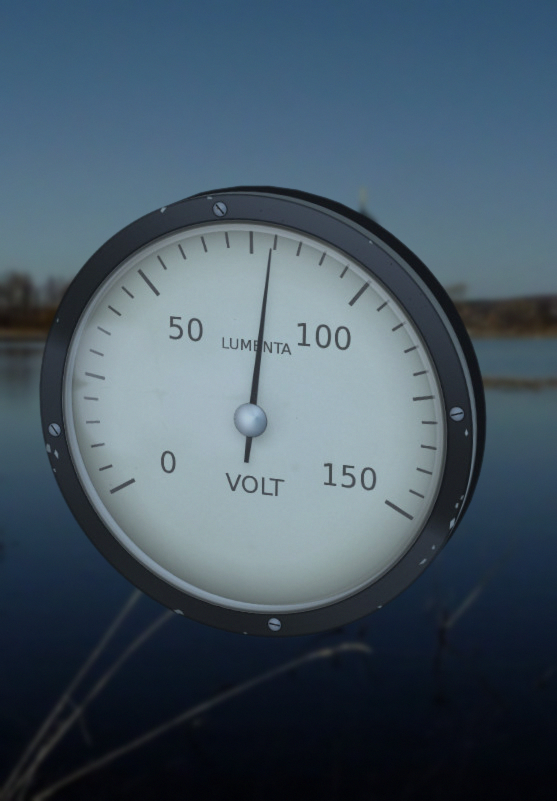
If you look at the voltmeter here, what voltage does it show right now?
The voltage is 80 V
